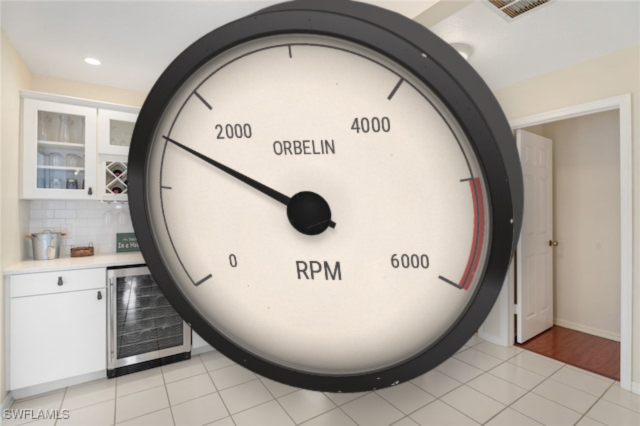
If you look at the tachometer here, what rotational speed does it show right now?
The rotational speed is 1500 rpm
